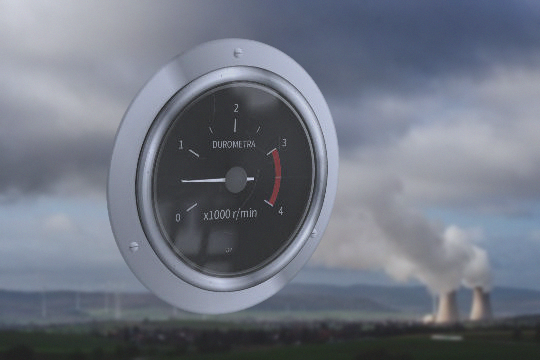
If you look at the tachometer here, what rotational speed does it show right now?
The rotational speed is 500 rpm
